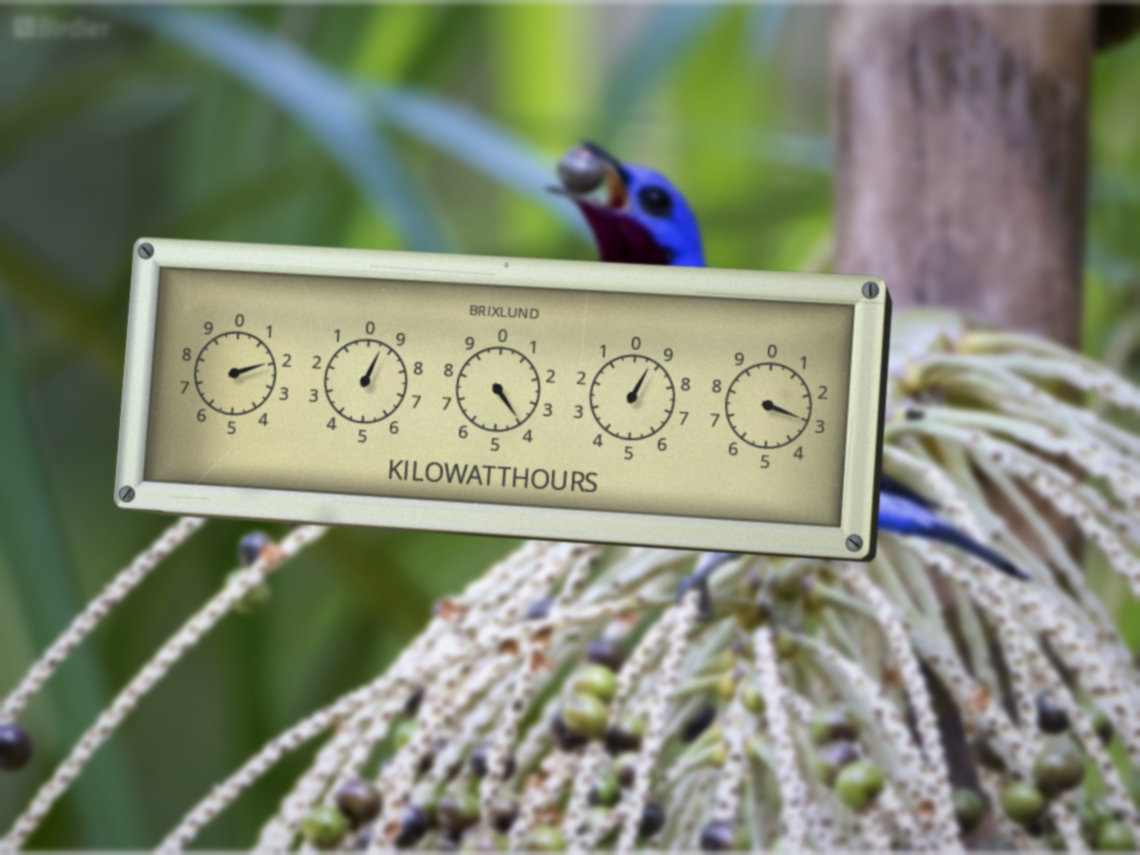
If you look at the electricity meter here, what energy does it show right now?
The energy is 19393 kWh
